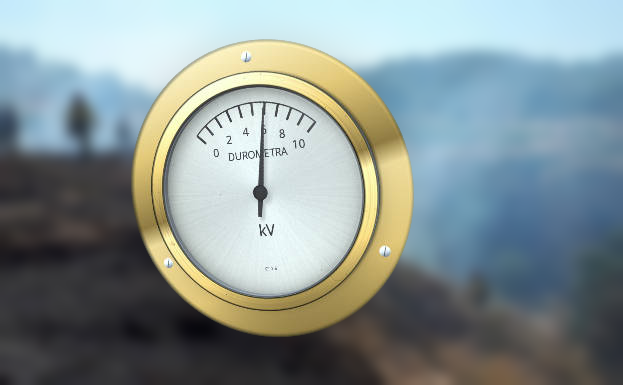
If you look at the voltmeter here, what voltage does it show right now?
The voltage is 6 kV
